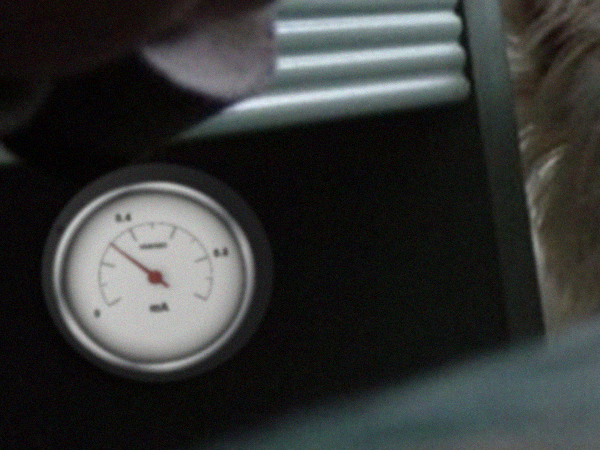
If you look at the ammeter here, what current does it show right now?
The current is 0.3 mA
